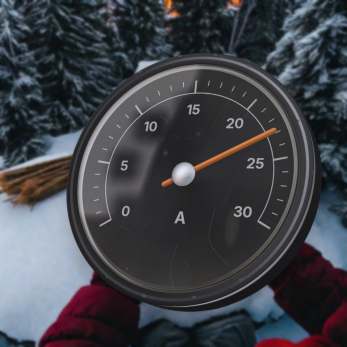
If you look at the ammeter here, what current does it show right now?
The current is 23 A
